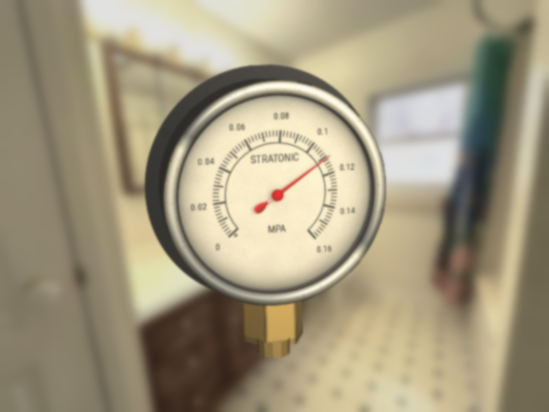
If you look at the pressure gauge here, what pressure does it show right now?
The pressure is 0.11 MPa
